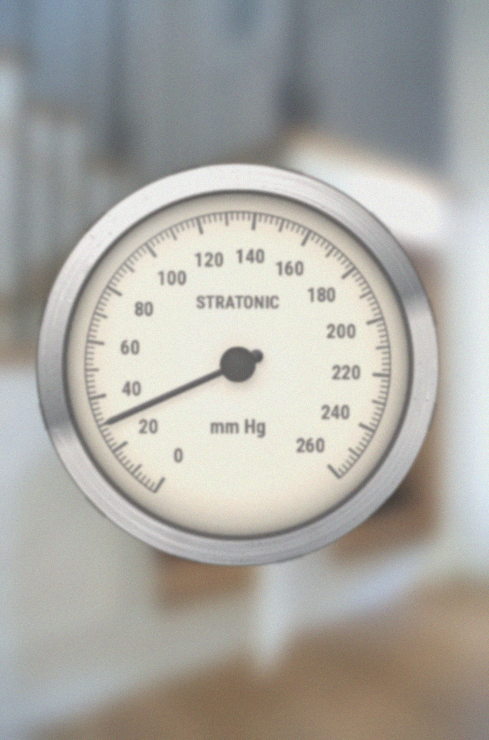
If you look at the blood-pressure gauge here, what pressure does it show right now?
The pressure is 30 mmHg
